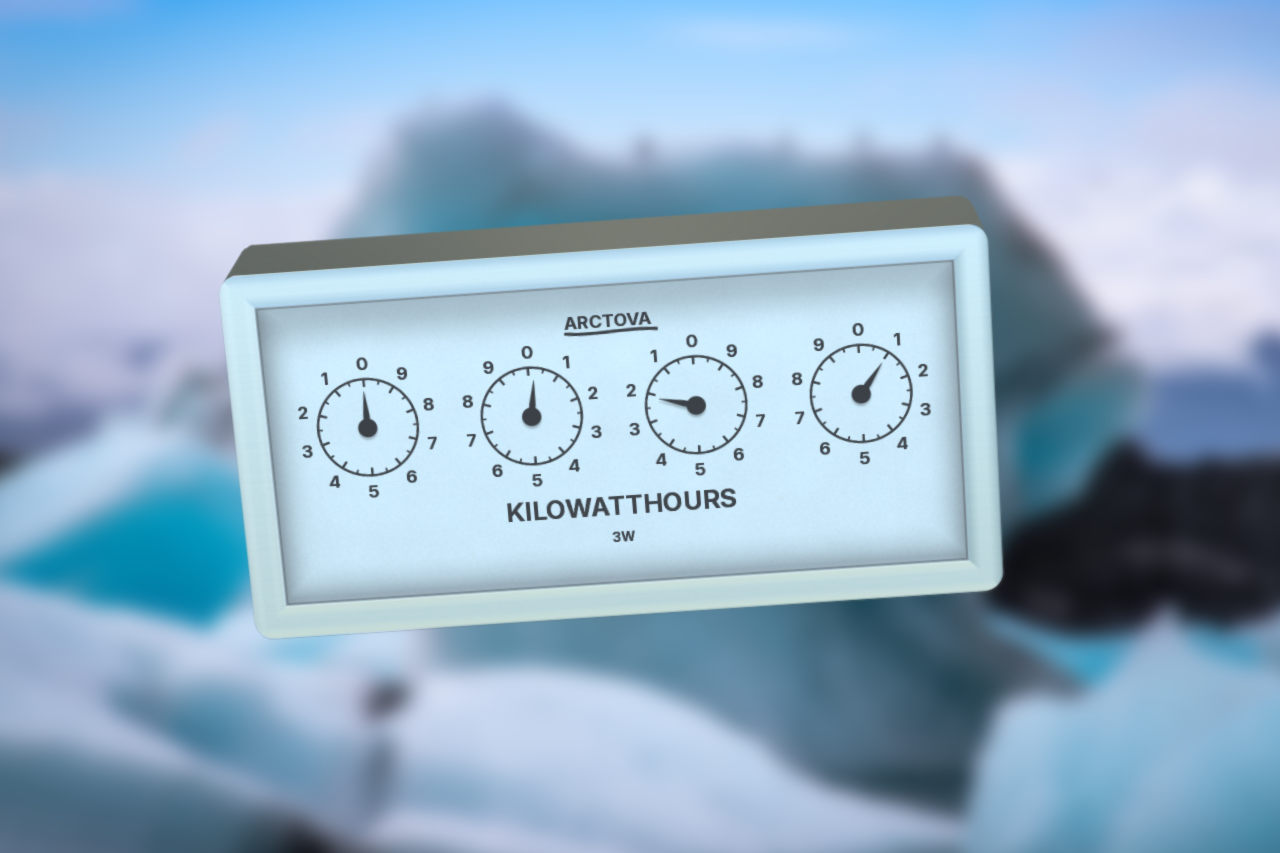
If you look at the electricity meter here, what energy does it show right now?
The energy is 21 kWh
